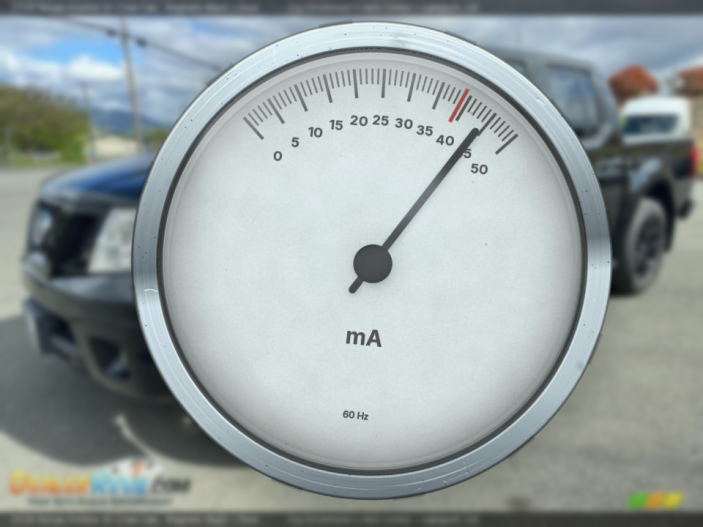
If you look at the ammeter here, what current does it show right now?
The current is 44 mA
